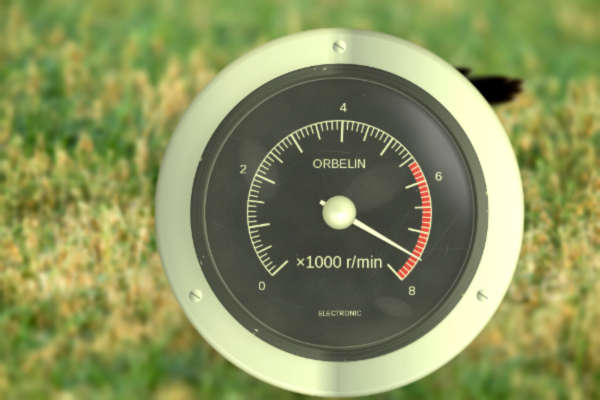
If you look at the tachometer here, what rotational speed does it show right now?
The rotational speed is 7500 rpm
